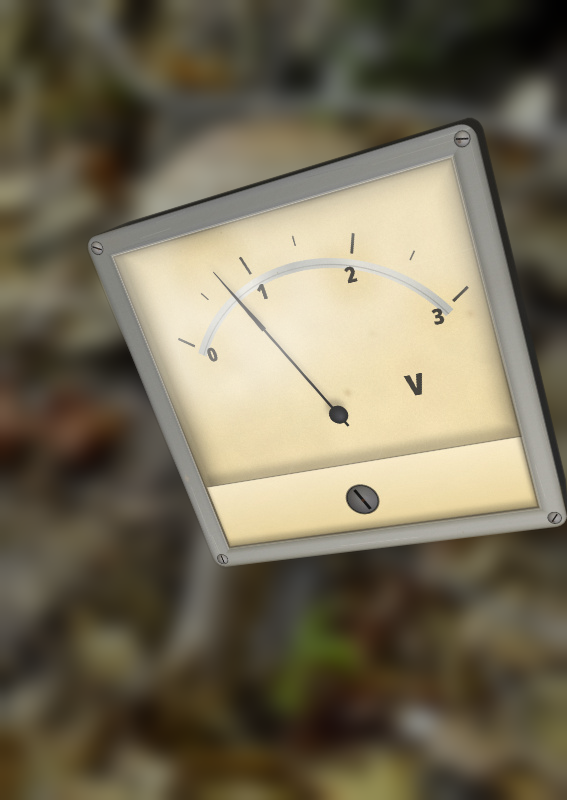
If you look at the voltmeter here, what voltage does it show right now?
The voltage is 0.75 V
